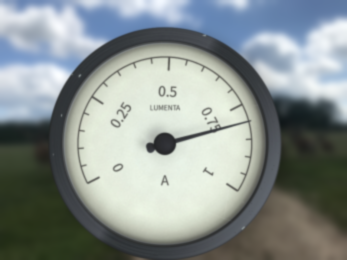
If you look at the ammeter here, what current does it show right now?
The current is 0.8 A
